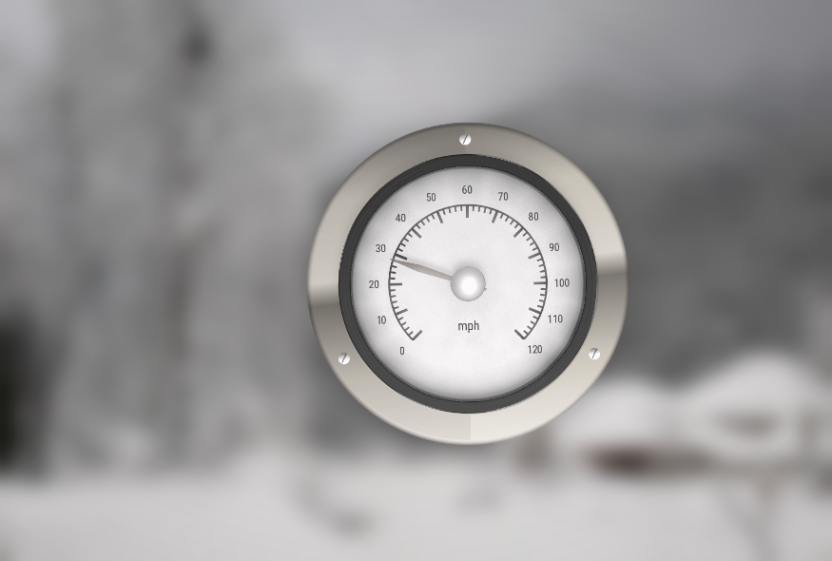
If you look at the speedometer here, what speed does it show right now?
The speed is 28 mph
